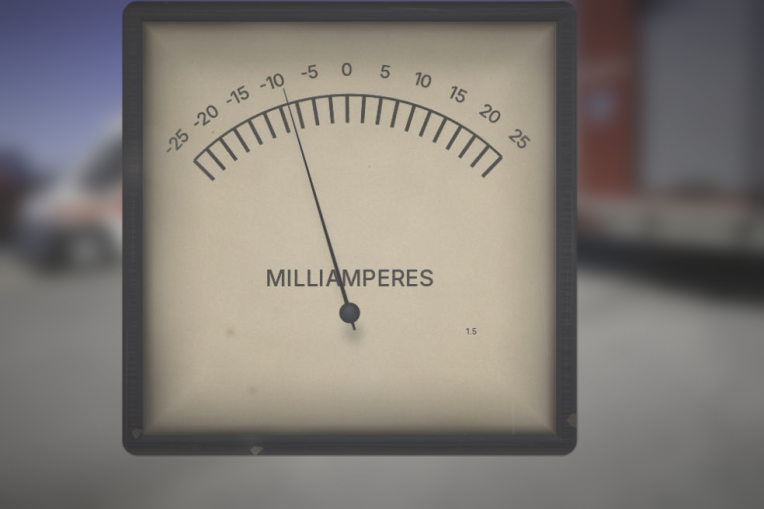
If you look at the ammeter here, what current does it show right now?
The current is -8.75 mA
